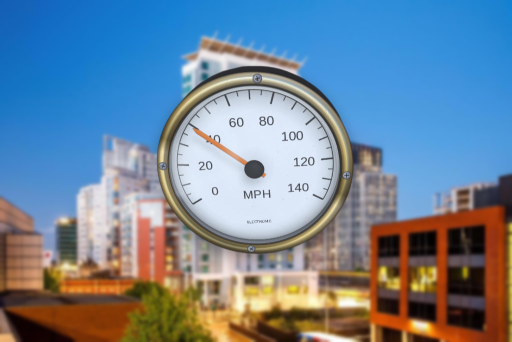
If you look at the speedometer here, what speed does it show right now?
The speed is 40 mph
